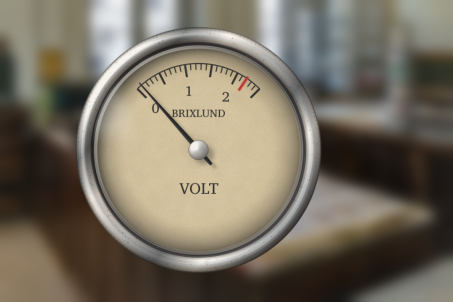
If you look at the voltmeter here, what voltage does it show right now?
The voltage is 0.1 V
